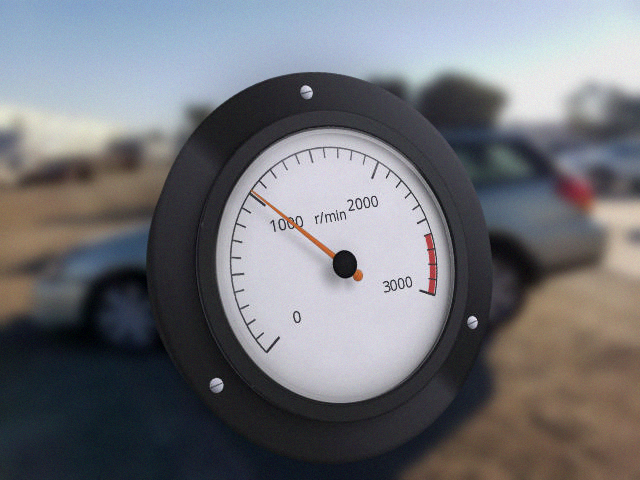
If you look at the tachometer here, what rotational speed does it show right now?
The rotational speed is 1000 rpm
